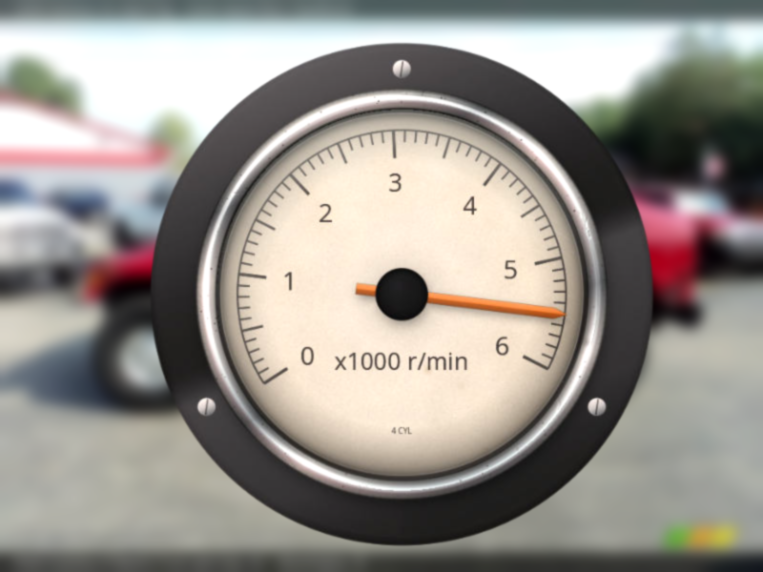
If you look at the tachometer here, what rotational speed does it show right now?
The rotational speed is 5500 rpm
